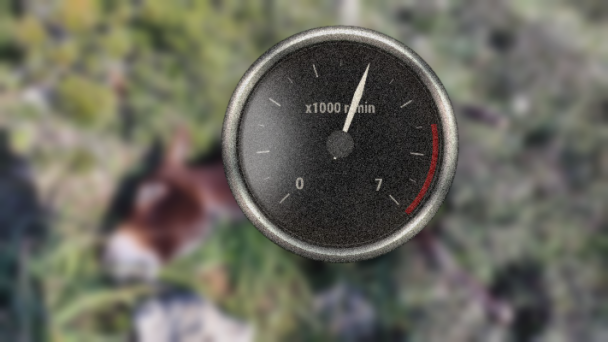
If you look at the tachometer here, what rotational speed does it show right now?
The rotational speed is 4000 rpm
